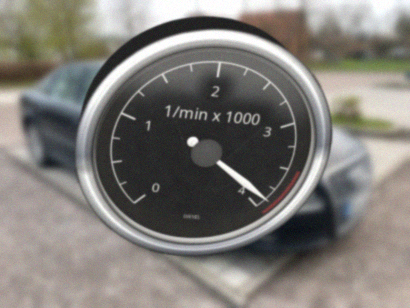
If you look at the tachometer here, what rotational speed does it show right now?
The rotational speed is 3875 rpm
